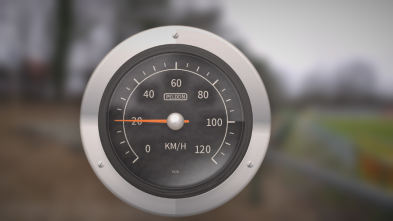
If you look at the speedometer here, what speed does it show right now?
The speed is 20 km/h
